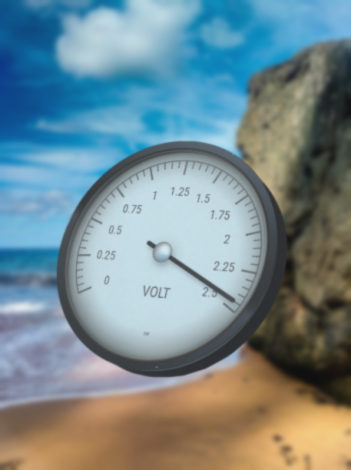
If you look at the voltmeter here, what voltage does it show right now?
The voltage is 2.45 V
